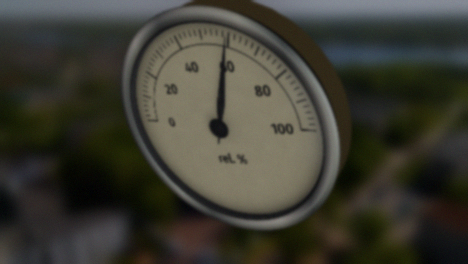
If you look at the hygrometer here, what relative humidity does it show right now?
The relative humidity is 60 %
